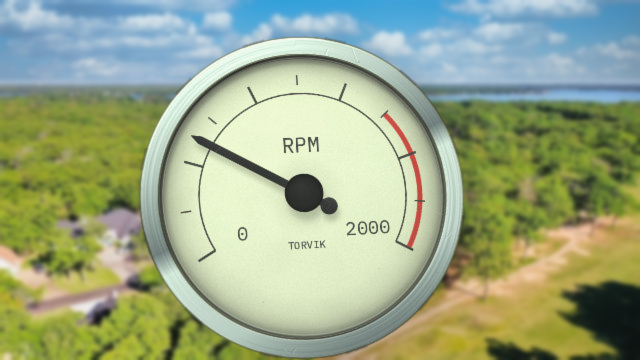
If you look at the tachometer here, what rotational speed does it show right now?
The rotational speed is 500 rpm
